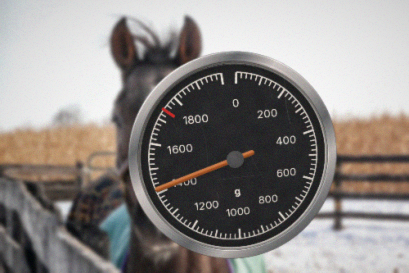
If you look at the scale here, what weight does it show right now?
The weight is 1420 g
